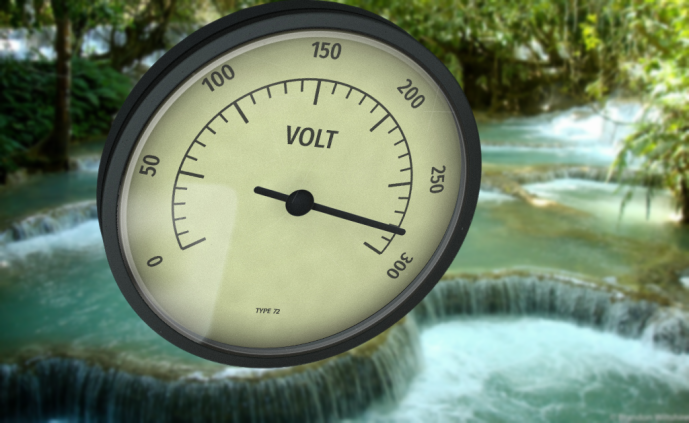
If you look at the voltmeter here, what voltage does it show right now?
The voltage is 280 V
